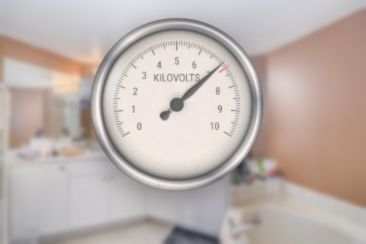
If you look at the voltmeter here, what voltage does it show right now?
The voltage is 7 kV
